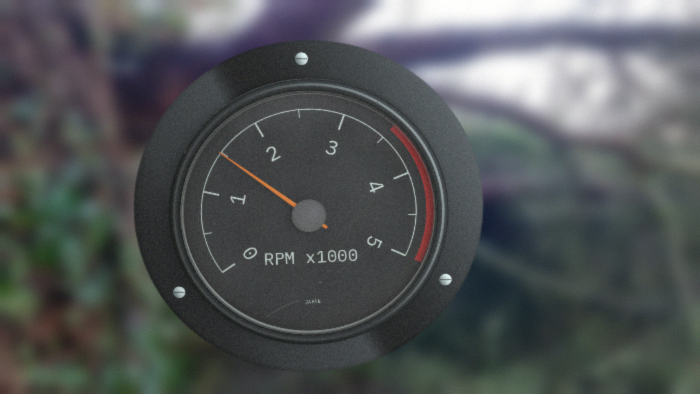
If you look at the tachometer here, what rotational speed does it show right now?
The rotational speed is 1500 rpm
